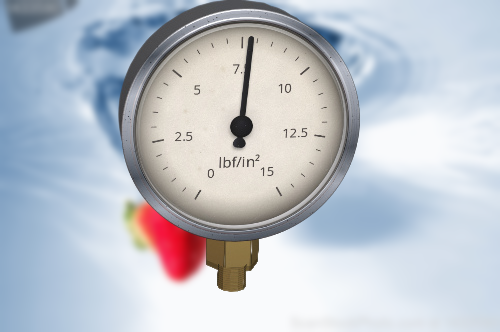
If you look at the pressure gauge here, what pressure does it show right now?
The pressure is 7.75 psi
